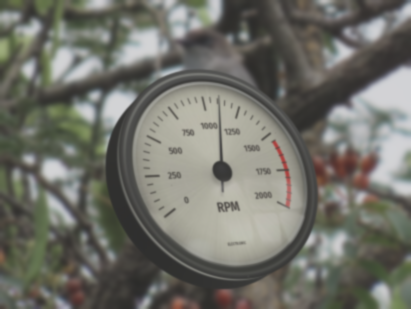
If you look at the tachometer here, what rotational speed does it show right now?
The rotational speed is 1100 rpm
